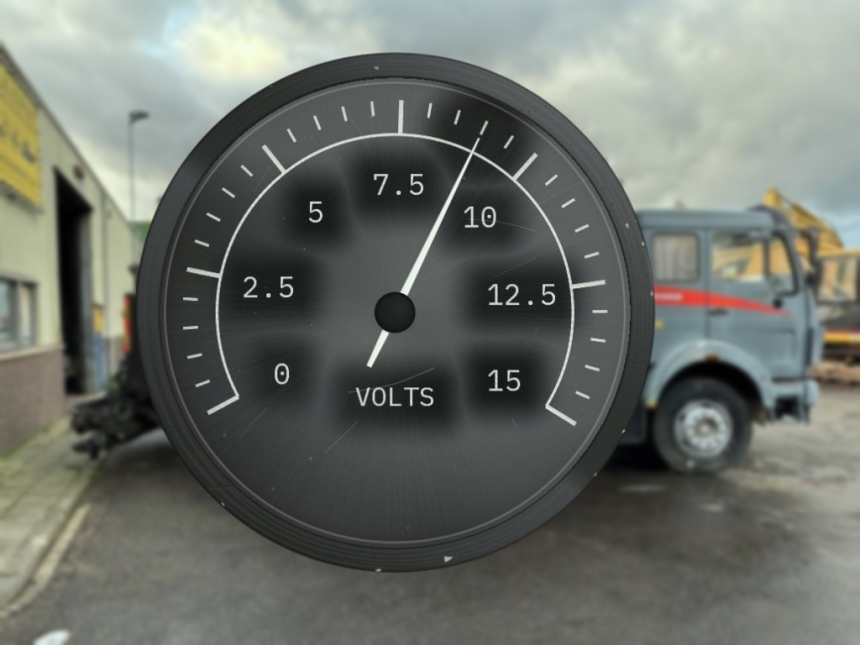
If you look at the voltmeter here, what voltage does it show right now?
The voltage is 9 V
